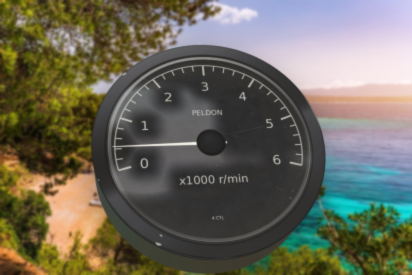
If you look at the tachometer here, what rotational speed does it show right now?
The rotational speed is 400 rpm
